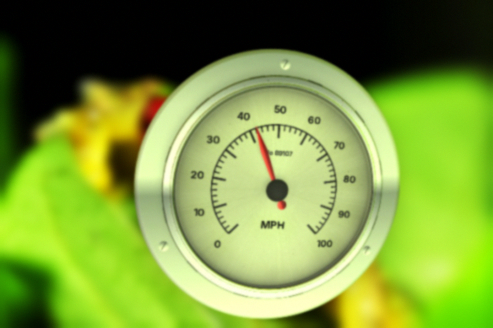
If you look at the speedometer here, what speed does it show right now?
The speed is 42 mph
